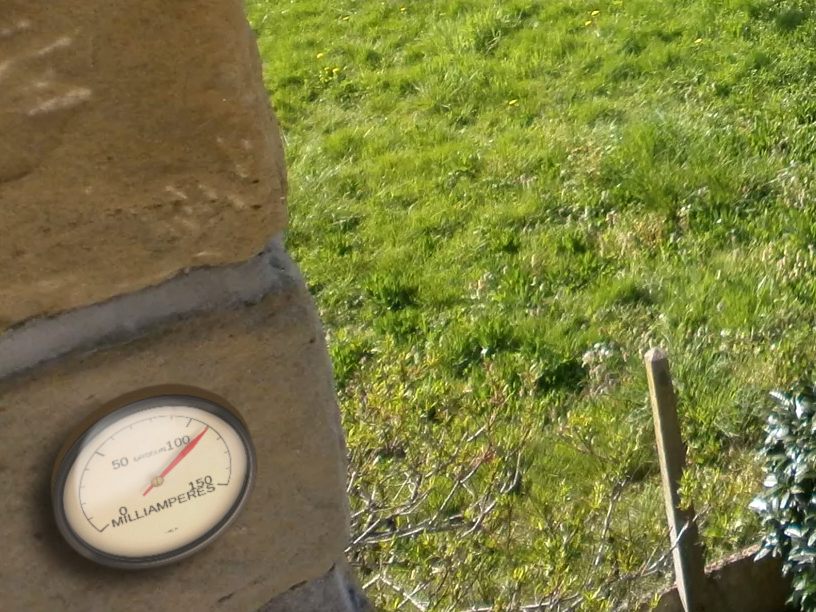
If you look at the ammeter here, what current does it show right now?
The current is 110 mA
